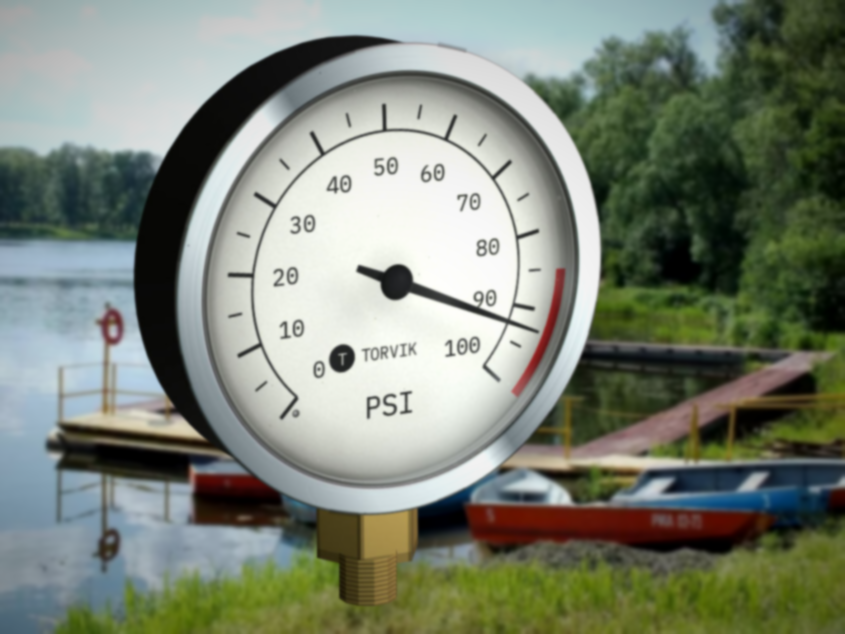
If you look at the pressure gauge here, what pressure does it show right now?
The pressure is 92.5 psi
